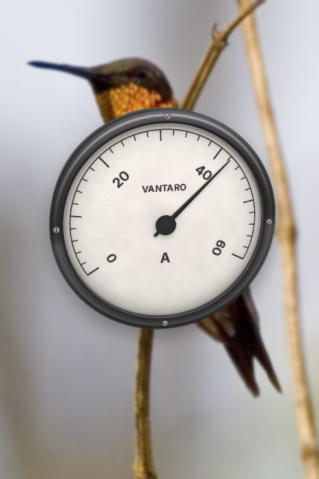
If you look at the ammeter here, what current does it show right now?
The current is 42 A
